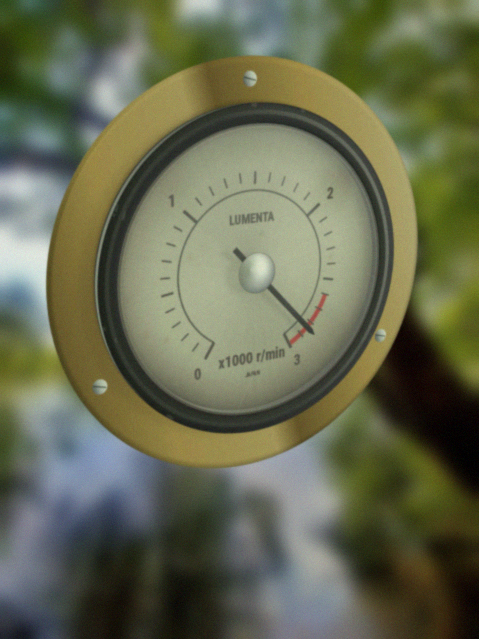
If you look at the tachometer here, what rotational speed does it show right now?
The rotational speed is 2850 rpm
